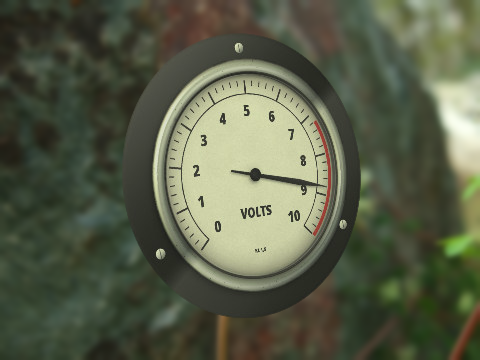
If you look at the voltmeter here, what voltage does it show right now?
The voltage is 8.8 V
